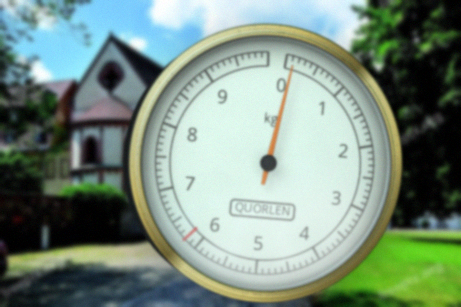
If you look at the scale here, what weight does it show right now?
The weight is 0.1 kg
